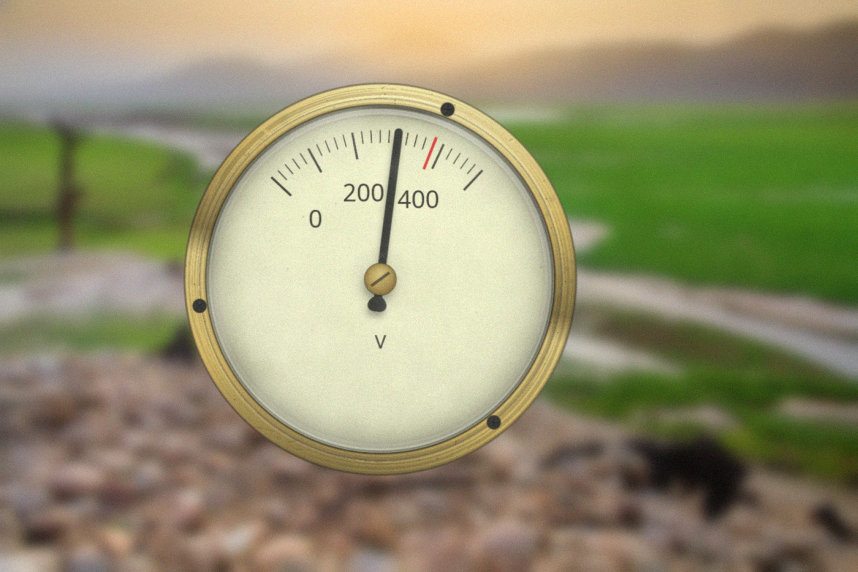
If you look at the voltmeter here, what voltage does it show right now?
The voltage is 300 V
